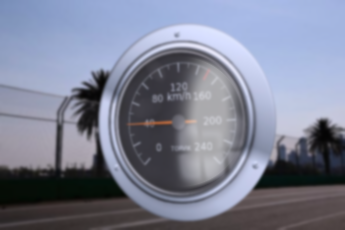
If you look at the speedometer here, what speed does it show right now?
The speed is 40 km/h
